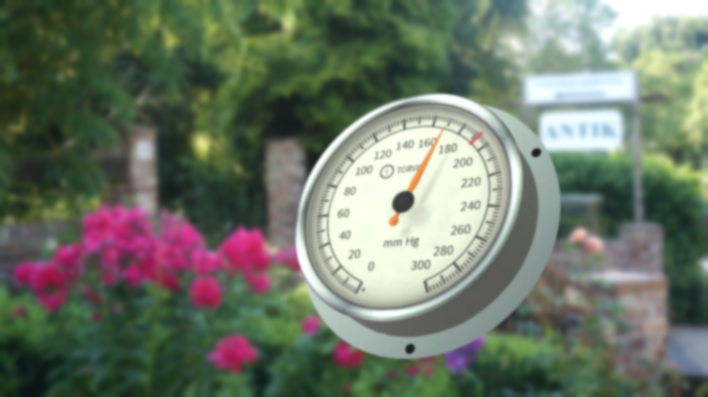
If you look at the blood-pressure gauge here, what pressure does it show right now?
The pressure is 170 mmHg
